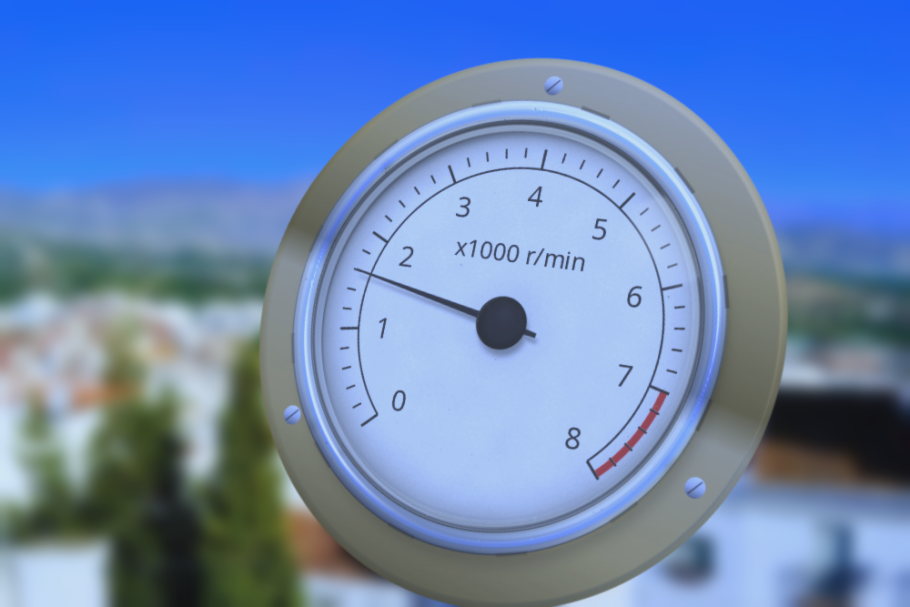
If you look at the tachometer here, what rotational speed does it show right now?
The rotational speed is 1600 rpm
